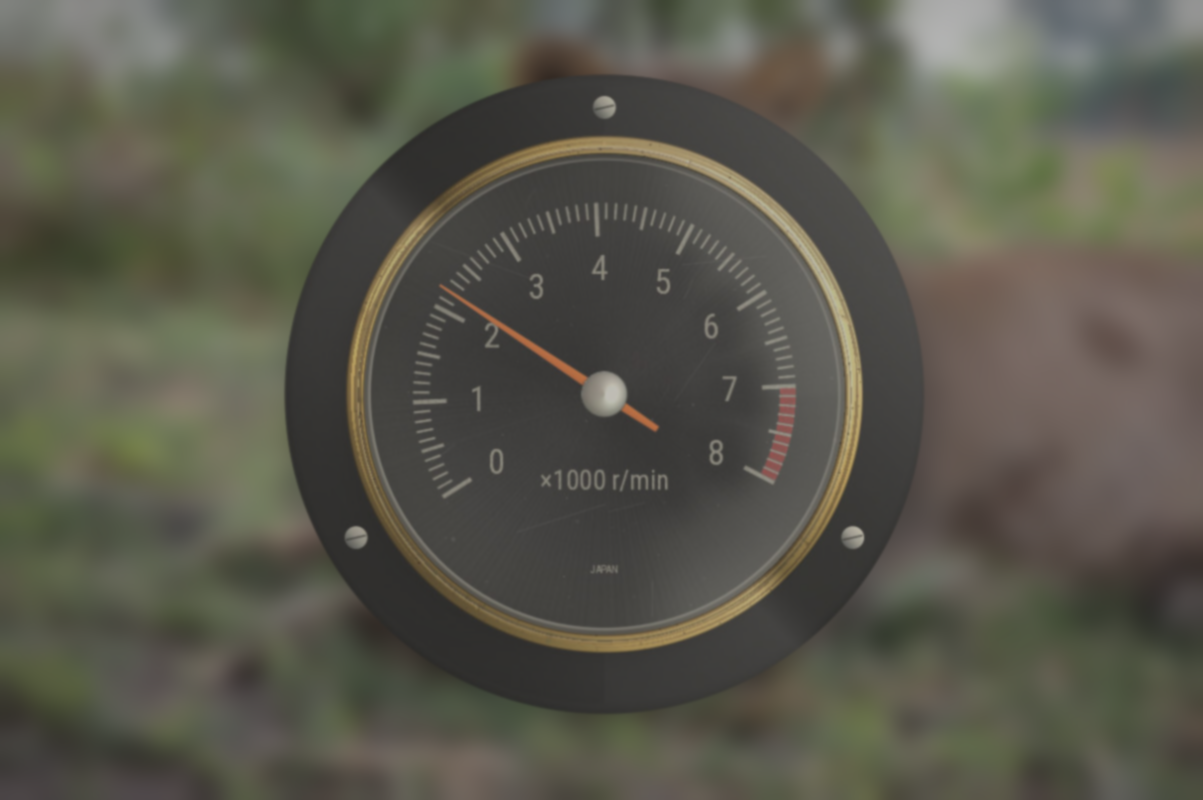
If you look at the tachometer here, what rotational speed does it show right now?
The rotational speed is 2200 rpm
